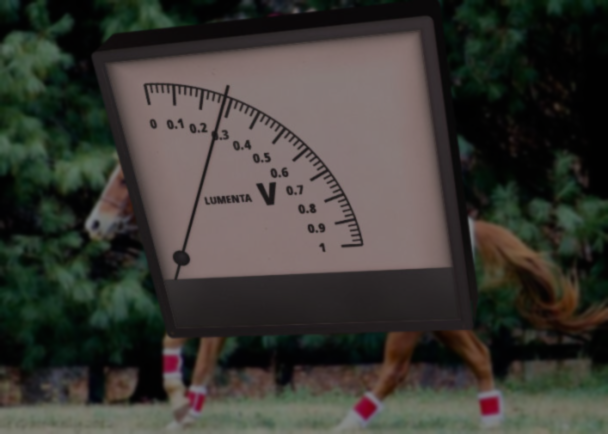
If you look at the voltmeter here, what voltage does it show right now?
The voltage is 0.28 V
